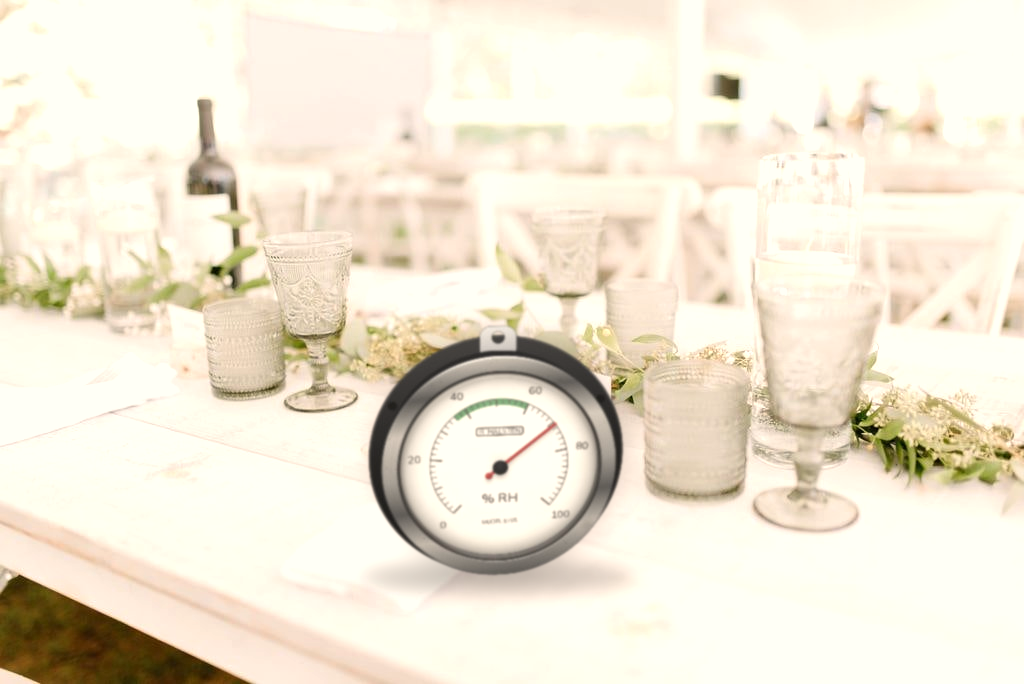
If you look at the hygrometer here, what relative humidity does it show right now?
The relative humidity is 70 %
